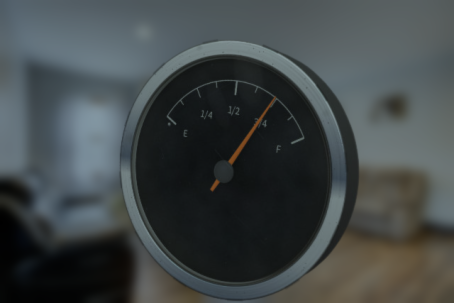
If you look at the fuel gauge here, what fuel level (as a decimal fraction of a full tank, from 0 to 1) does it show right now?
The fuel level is 0.75
